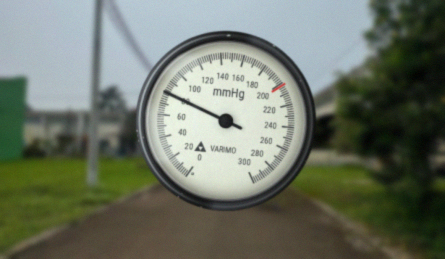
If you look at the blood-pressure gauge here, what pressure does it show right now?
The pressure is 80 mmHg
